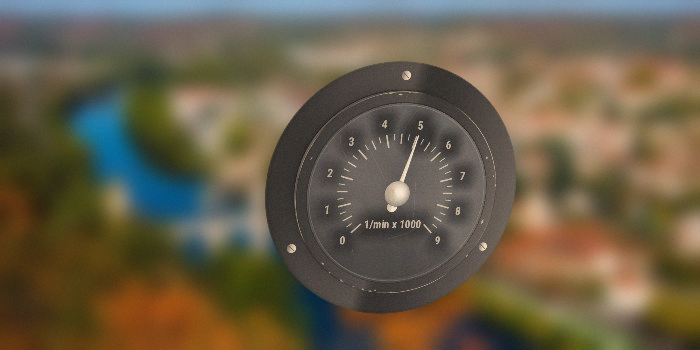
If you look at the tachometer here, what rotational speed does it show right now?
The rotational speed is 5000 rpm
